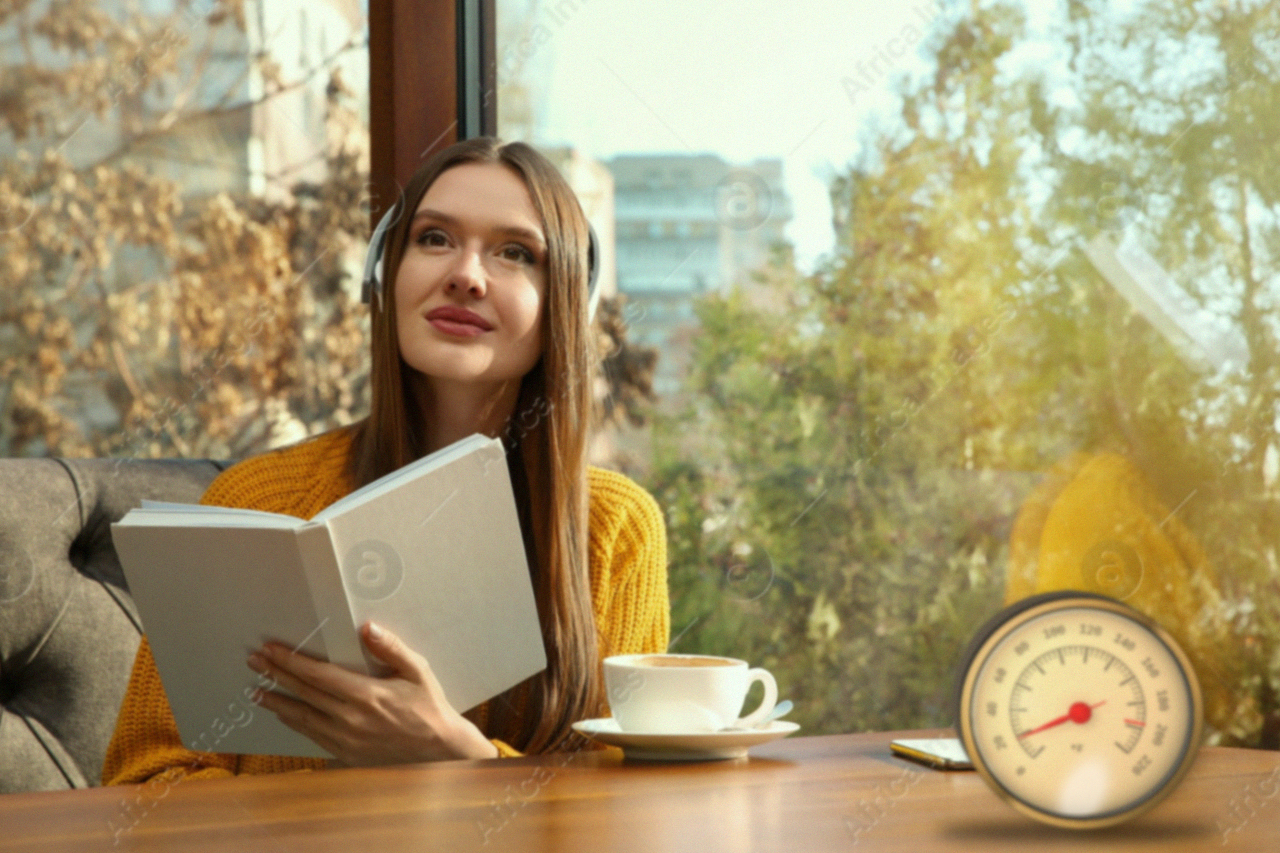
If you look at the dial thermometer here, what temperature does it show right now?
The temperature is 20 °F
